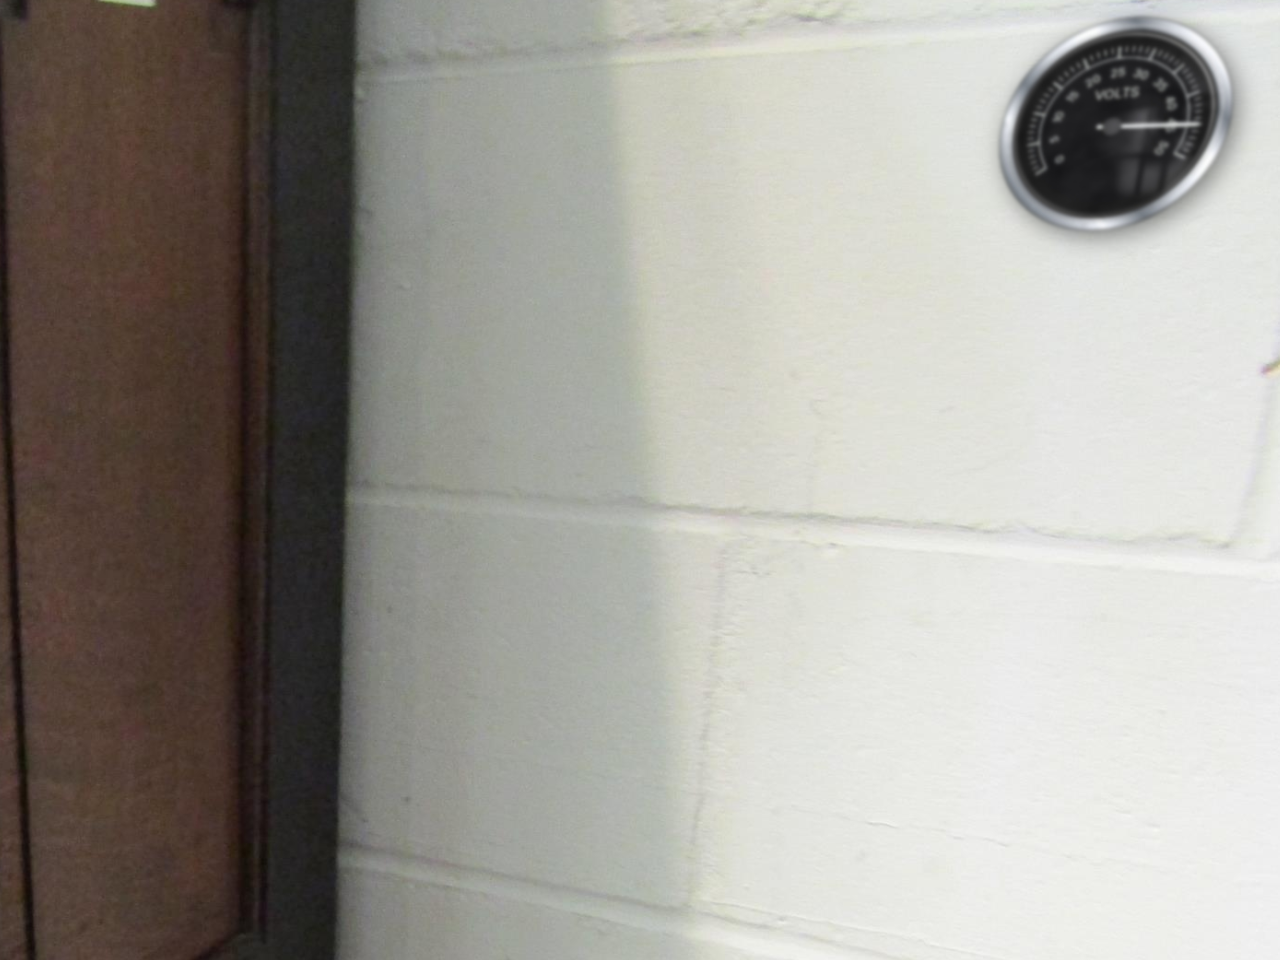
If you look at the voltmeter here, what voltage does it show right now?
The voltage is 45 V
